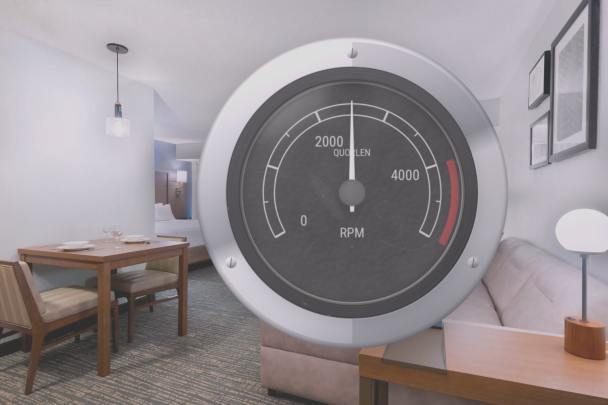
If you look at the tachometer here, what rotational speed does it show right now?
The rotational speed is 2500 rpm
